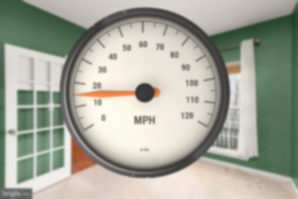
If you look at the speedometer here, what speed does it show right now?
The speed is 15 mph
